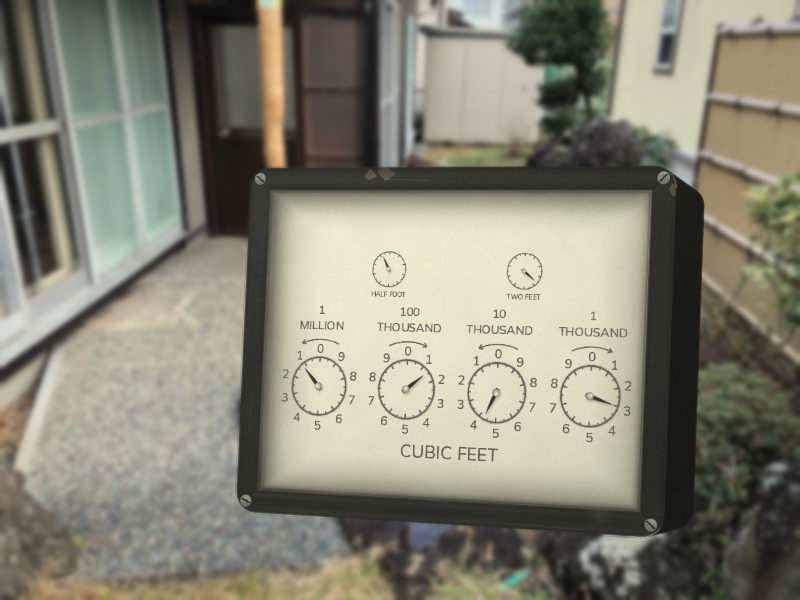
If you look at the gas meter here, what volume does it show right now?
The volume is 114300 ft³
